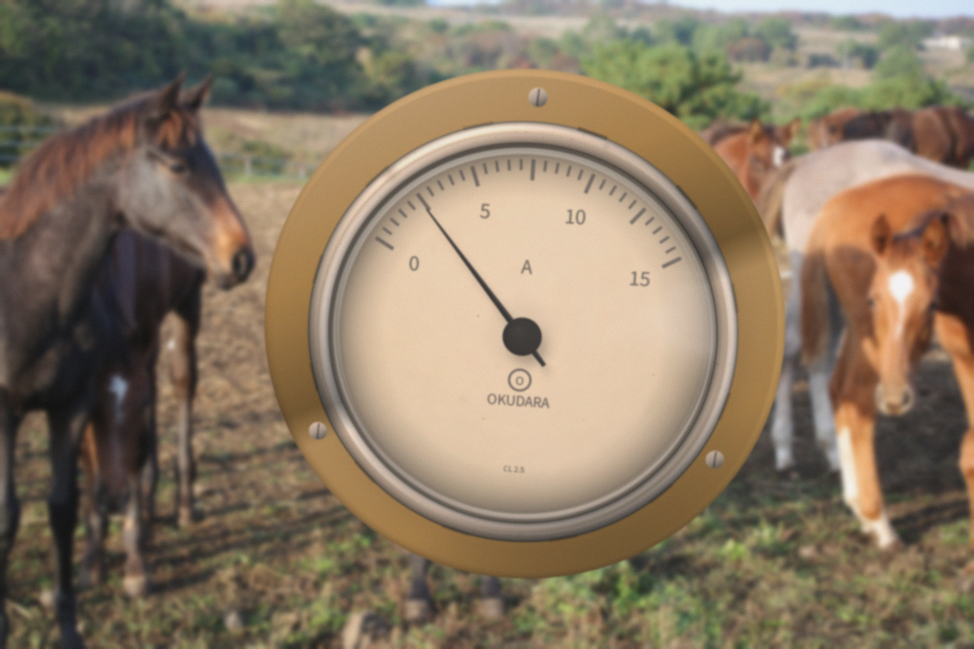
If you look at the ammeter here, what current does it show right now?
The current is 2.5 A
